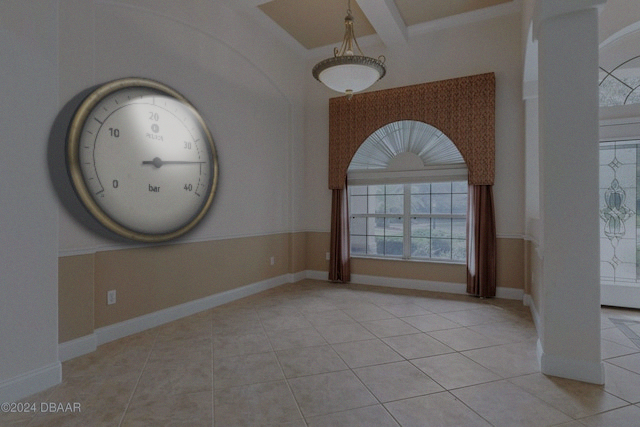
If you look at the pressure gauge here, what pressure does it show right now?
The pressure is 34 bar
